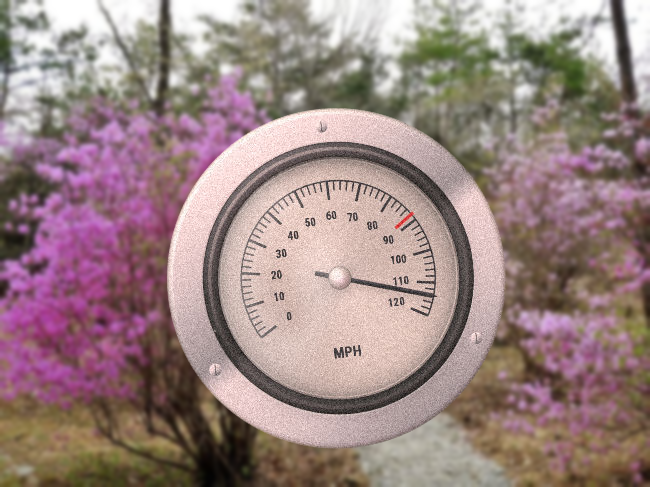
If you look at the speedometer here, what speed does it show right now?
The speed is 114 mph
